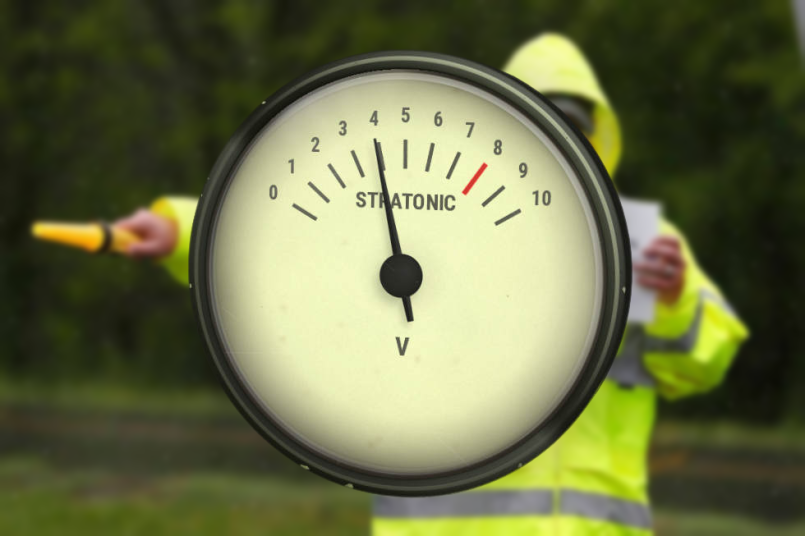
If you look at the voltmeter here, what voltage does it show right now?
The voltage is 4 V
